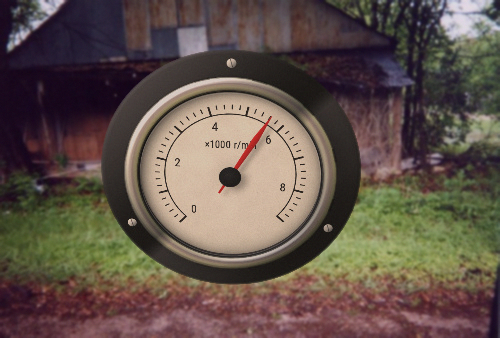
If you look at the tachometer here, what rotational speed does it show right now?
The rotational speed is 5600 rpm
